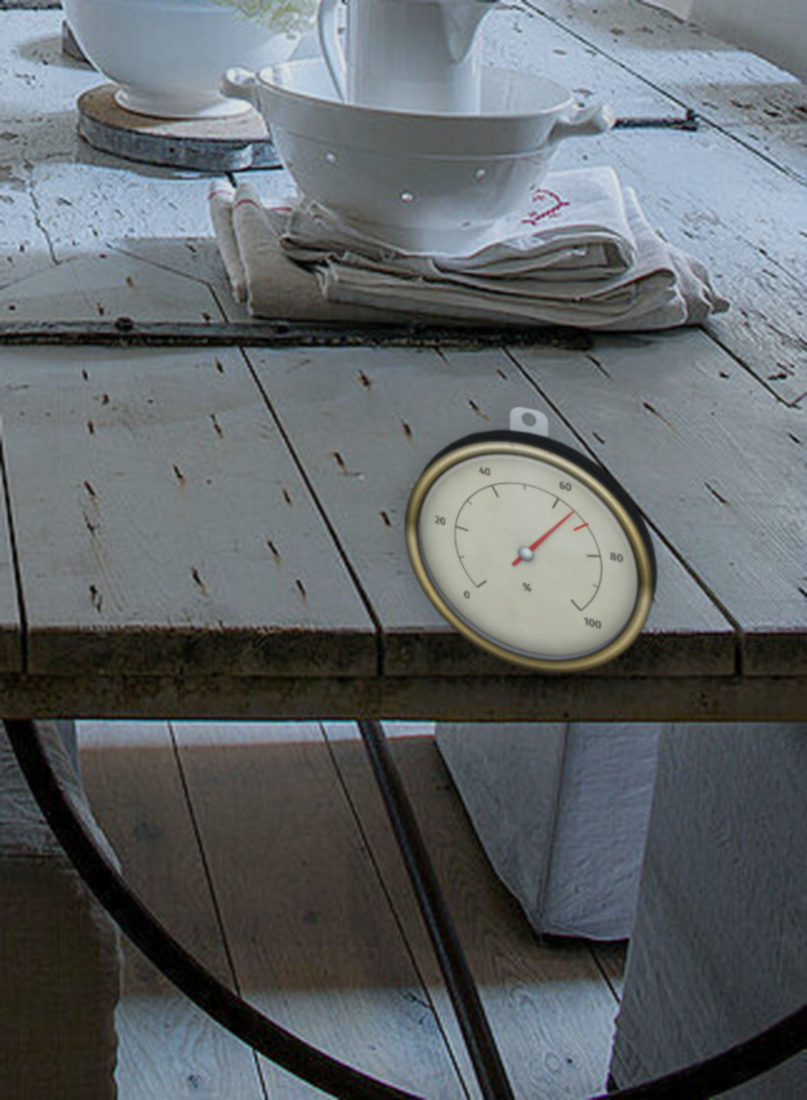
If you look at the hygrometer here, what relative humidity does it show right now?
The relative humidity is 65 %
